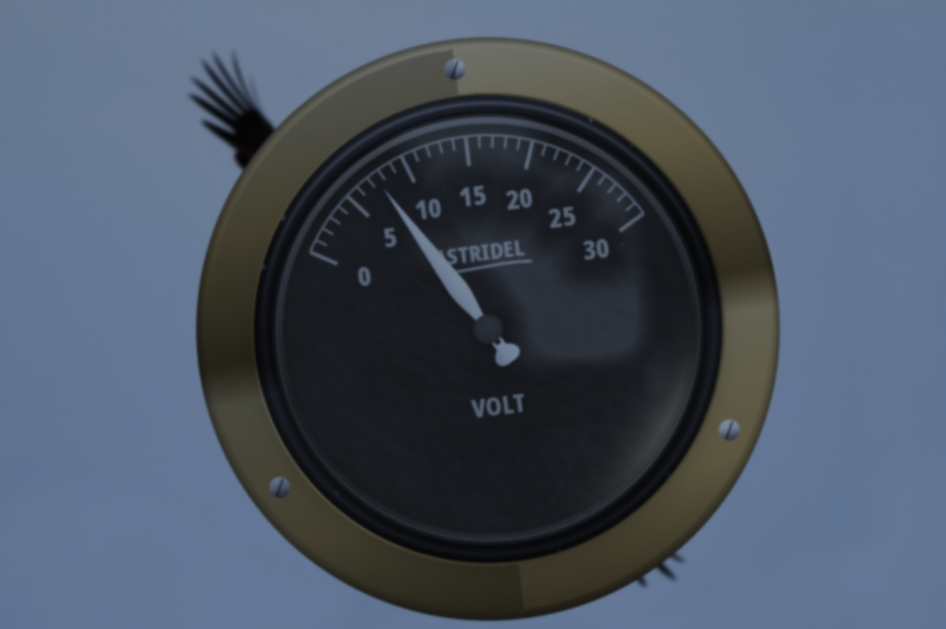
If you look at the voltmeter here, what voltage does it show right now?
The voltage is 7.5 V
